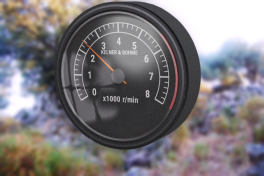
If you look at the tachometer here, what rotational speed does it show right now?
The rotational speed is 2400 rpm
